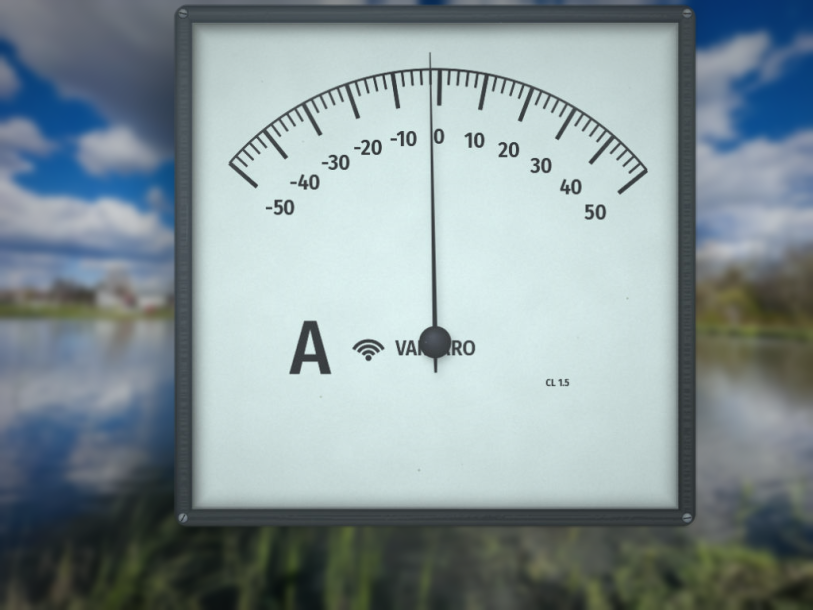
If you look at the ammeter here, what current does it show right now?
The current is -2 A
